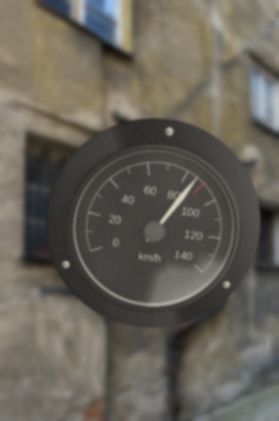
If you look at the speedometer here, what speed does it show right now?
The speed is 85 km/h
